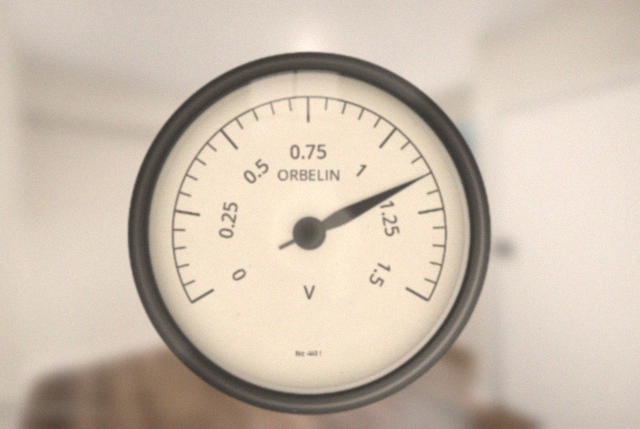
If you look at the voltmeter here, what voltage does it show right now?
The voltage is 1.15 V
